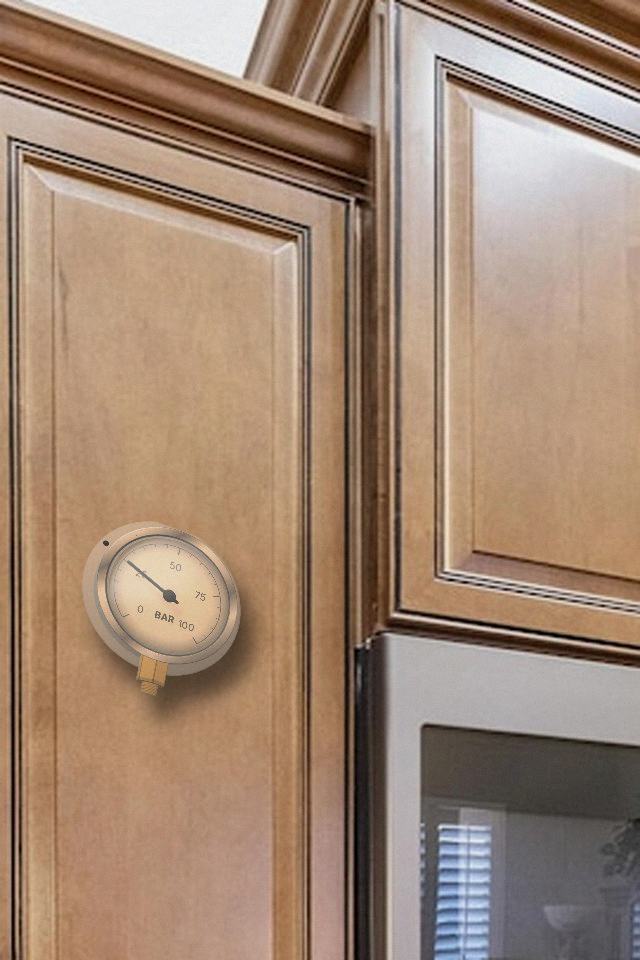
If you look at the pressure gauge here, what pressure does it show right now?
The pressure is 25 bar
